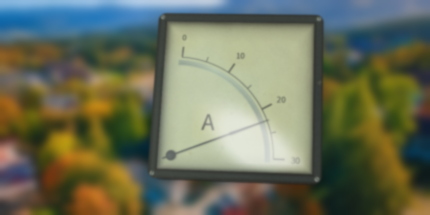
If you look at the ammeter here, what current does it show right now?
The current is 22.5 A
